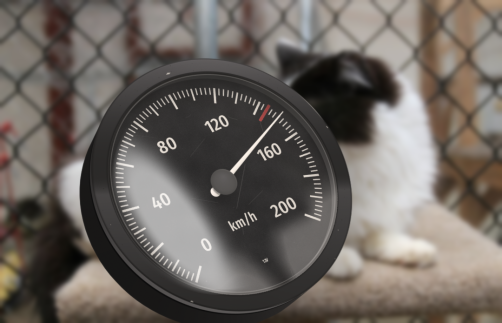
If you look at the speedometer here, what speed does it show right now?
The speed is 150 km/h
